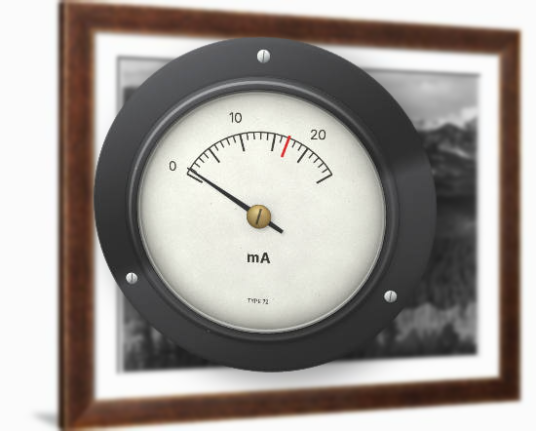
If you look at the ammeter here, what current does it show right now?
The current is 1 mA
